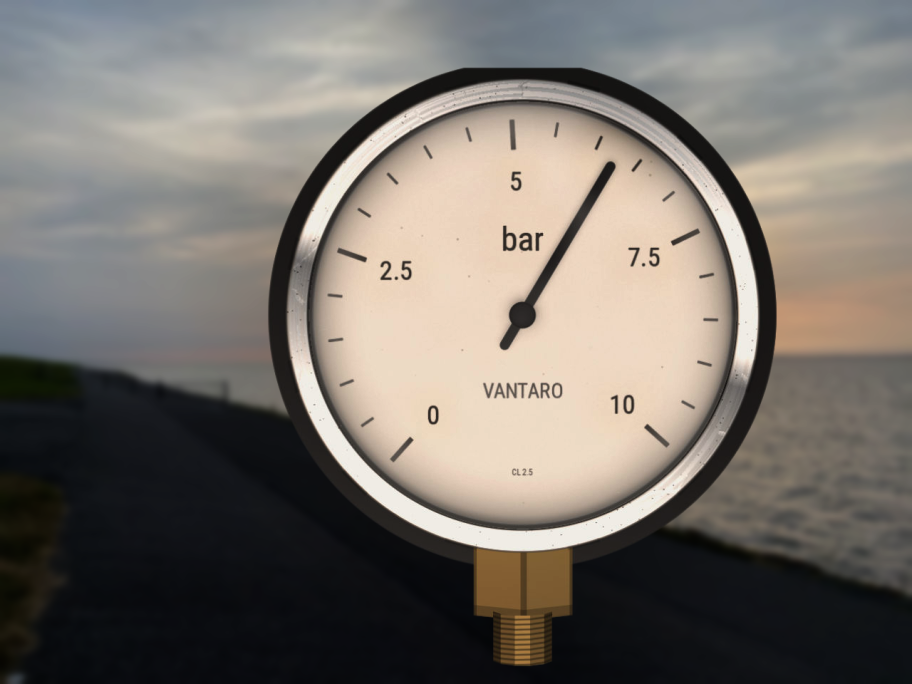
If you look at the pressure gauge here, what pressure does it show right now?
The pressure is 6.25 bar
